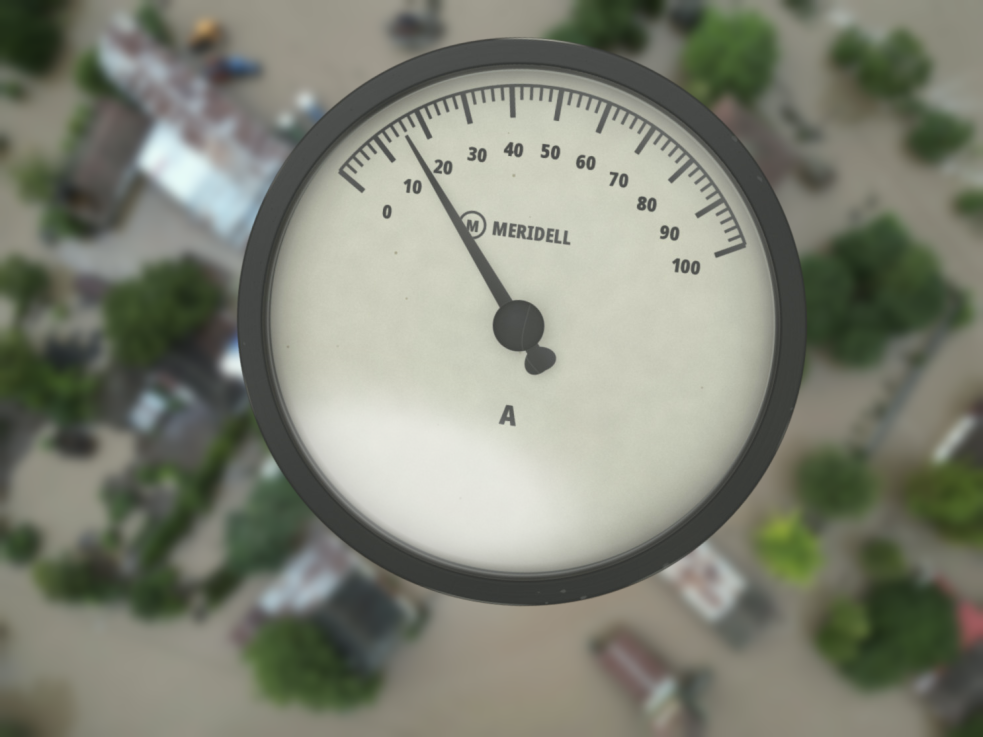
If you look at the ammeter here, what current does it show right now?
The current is 16 A
